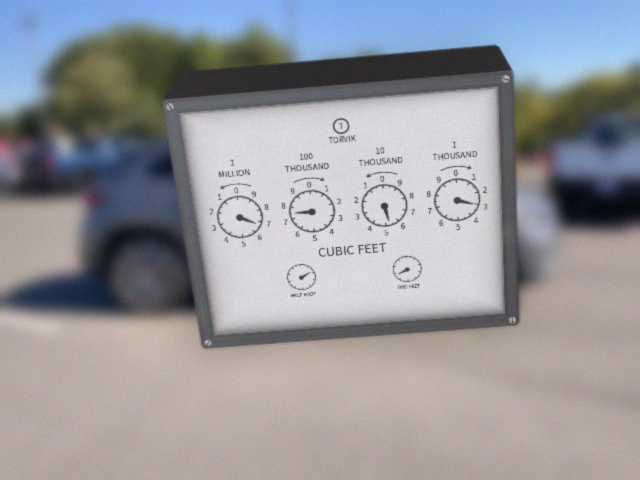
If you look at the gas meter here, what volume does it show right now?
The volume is 675300 ft³
